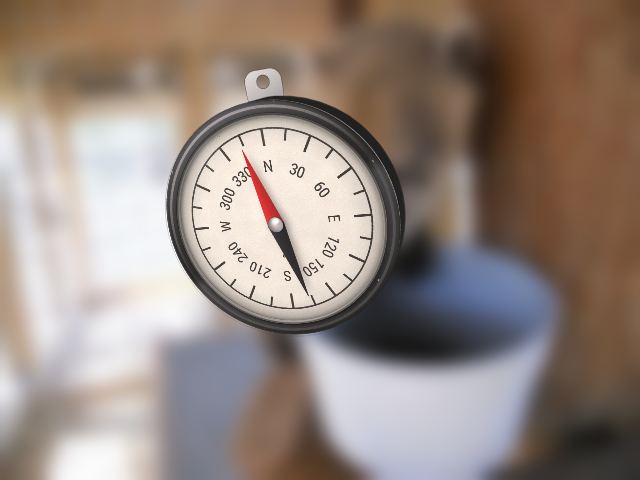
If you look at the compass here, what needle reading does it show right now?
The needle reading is 345 °
